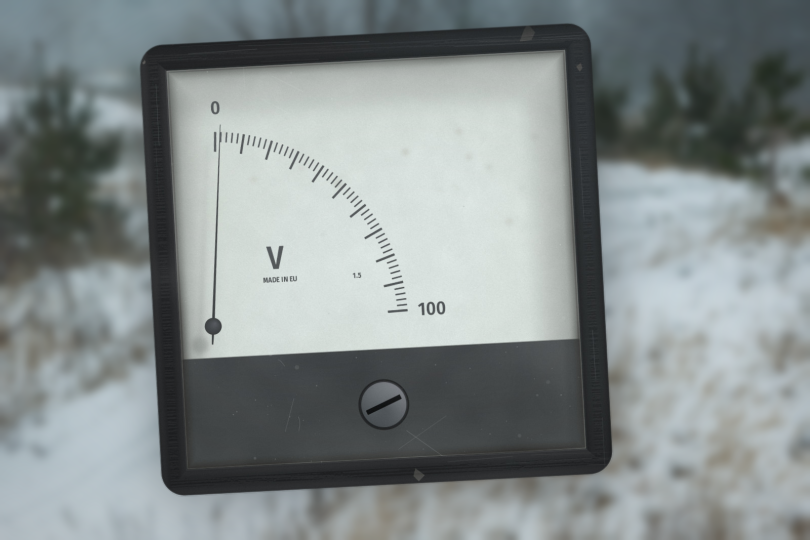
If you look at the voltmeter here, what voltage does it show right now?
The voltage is 2 V
